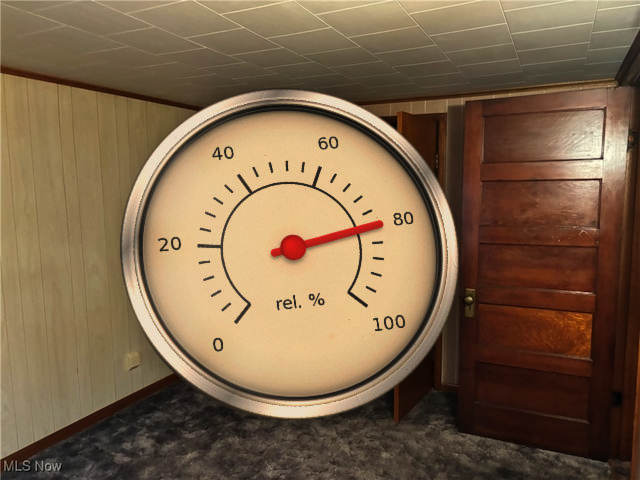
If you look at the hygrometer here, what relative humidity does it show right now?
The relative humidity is 80 %
